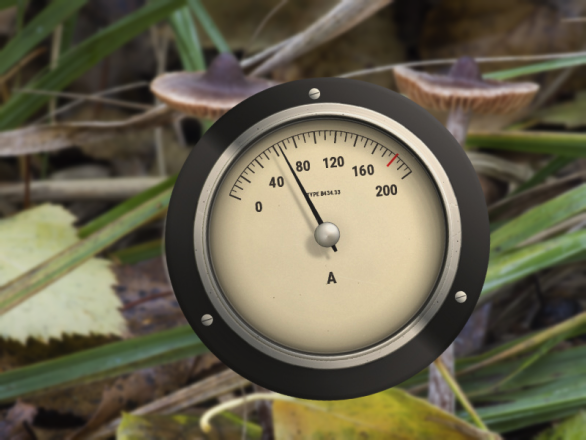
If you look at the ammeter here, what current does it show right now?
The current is 65 A
